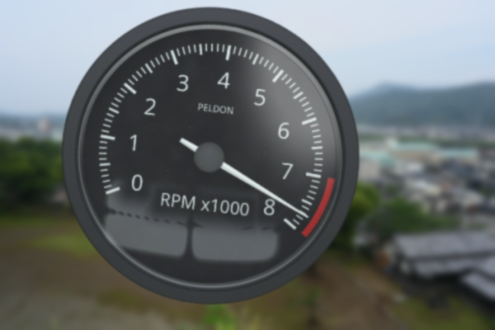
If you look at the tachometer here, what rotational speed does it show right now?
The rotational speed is 7700 rpm
